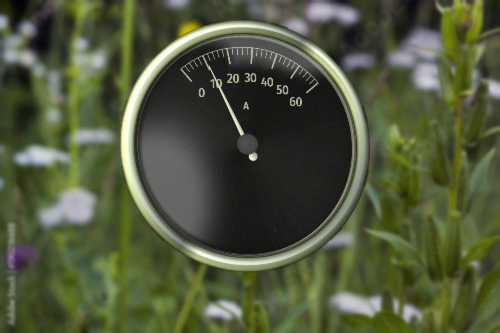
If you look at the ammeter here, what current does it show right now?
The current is 10 A
